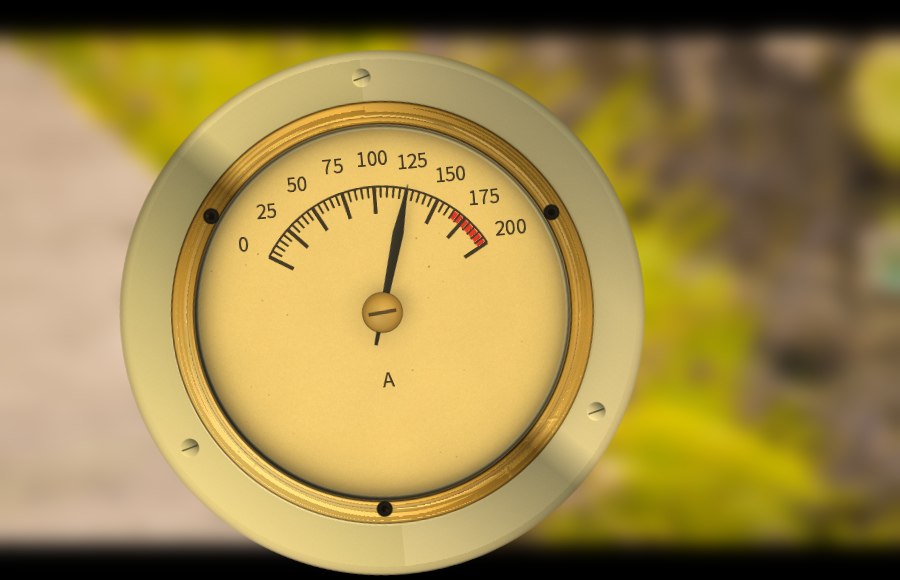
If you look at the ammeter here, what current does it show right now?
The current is 125 A
